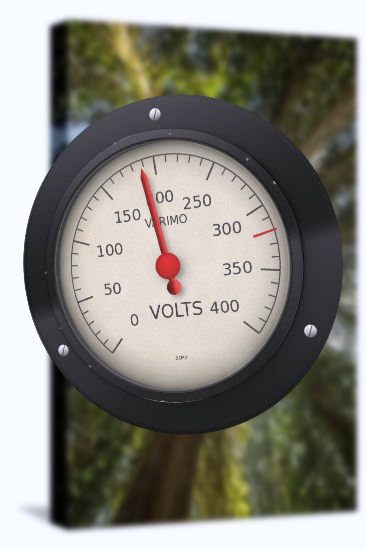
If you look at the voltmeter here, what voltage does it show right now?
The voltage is 190 V
